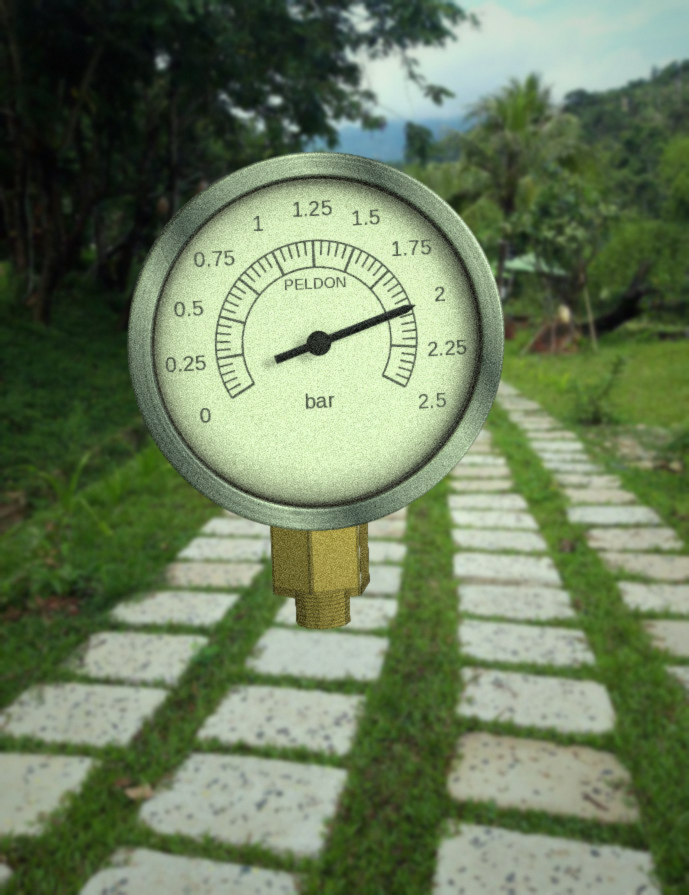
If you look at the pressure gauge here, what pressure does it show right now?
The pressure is 2 bar
